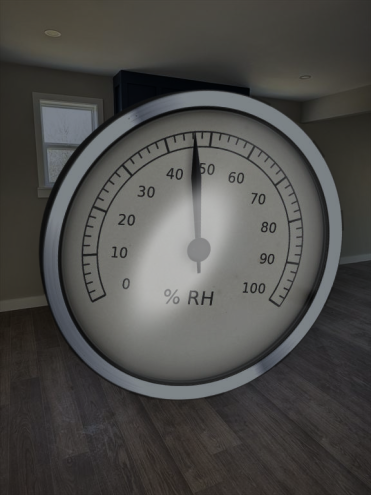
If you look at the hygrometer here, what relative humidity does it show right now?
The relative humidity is 46 %
